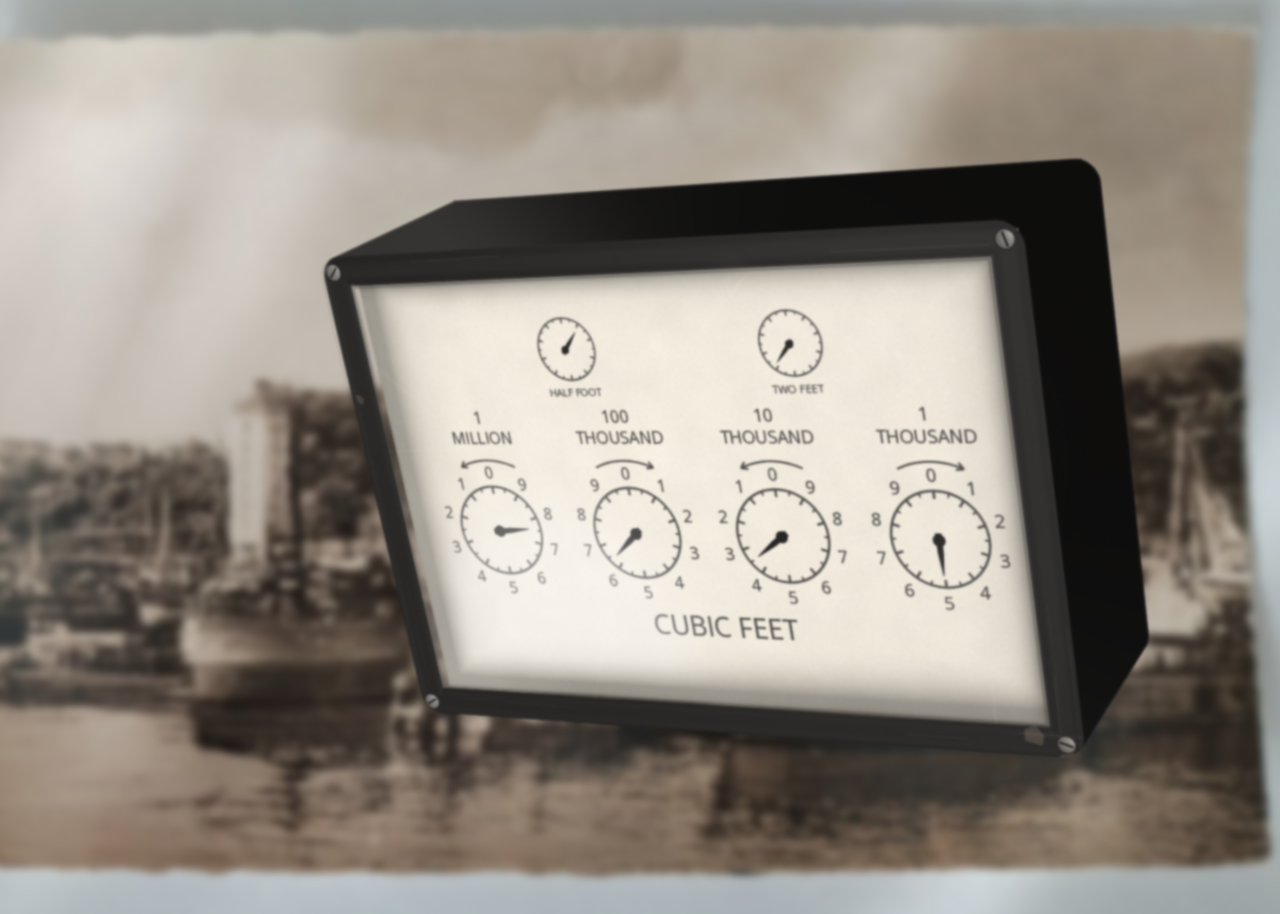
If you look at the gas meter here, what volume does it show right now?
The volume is 763500 ft³
